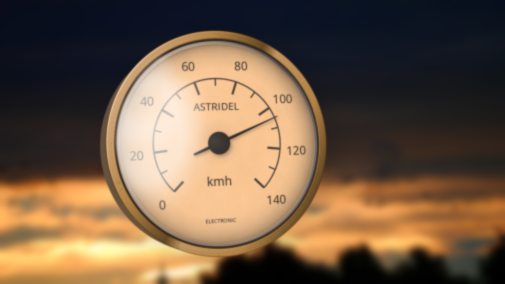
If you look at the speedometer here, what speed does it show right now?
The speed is 105 km/h
